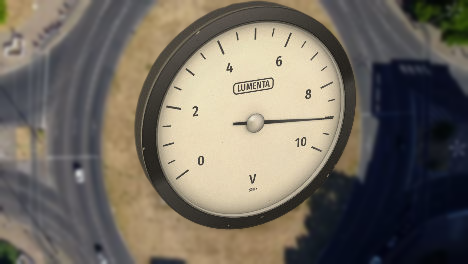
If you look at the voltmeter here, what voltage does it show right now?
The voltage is 9 V
